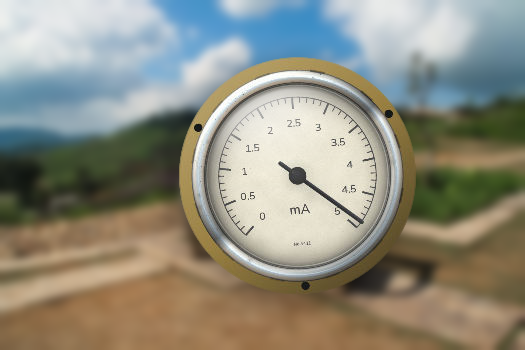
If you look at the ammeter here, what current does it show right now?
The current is 4.9 mA
